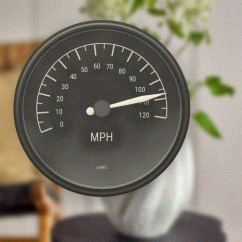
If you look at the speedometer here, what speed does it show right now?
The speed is 107.5 mph
